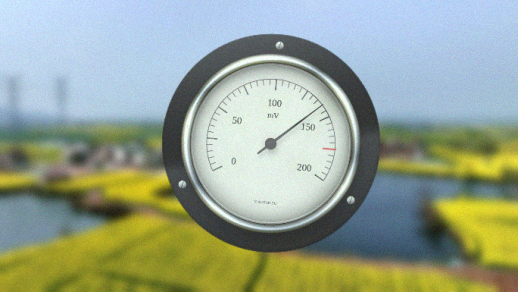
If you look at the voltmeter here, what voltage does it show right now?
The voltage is 140 mV
